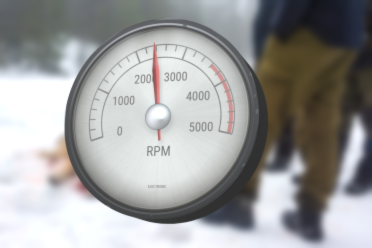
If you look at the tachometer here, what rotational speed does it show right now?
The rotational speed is 2400 rpm
